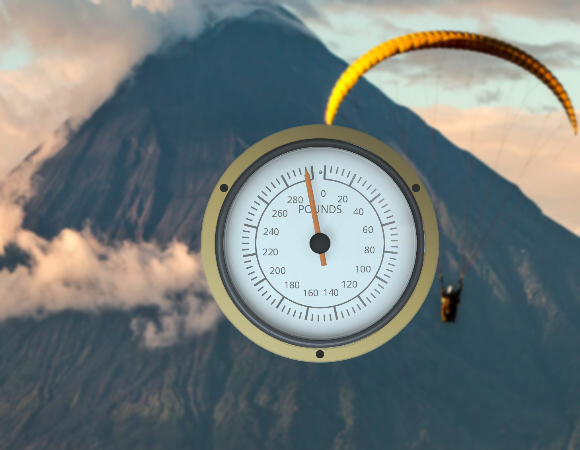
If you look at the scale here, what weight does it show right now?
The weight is 296 lb
